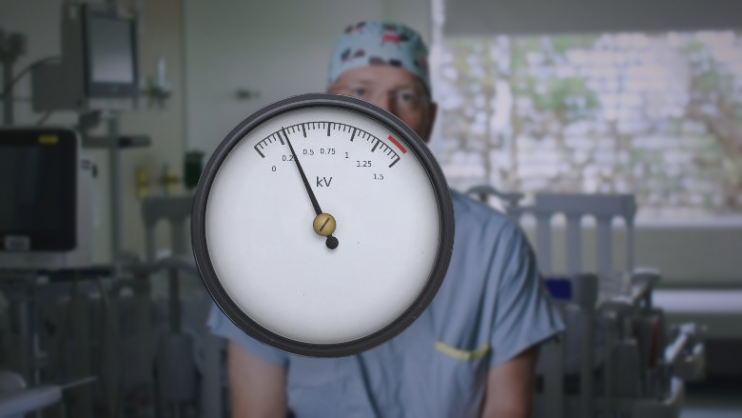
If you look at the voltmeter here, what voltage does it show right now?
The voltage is 0.3 kV
